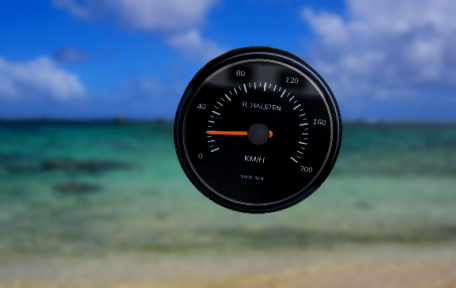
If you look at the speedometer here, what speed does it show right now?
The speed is 20 km/h
